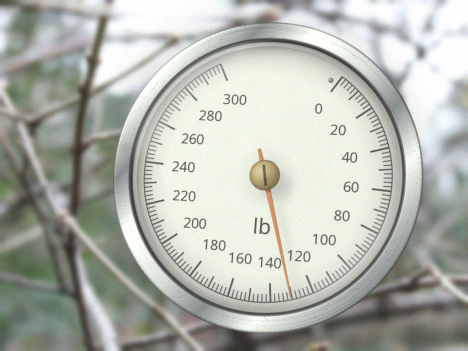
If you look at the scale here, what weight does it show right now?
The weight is 130 lb
